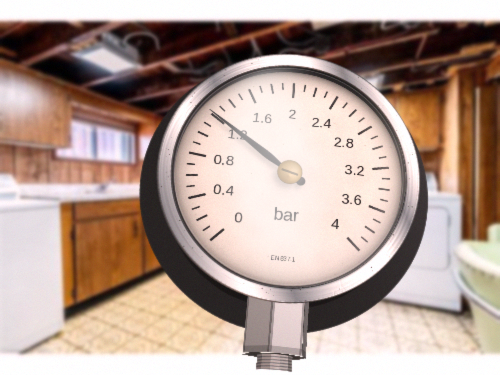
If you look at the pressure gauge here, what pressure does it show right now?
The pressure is 1.2 bar
